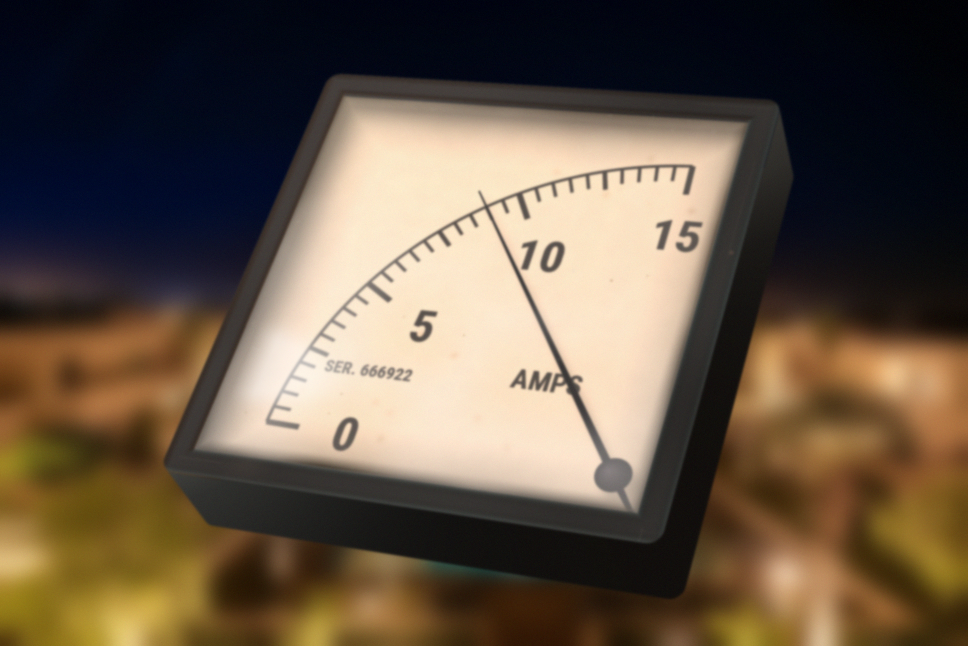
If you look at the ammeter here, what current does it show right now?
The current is 9 A
